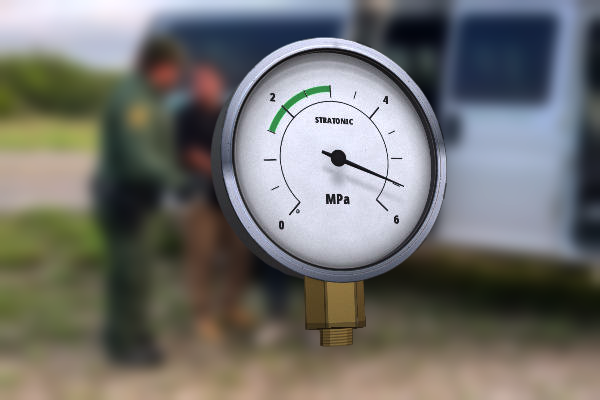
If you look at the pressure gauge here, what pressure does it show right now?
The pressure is 5.5 MPa
